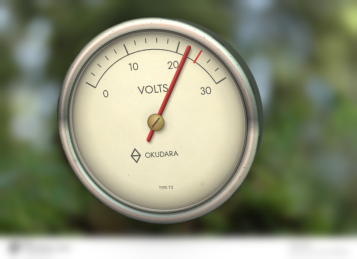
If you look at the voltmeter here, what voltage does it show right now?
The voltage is 22 V
